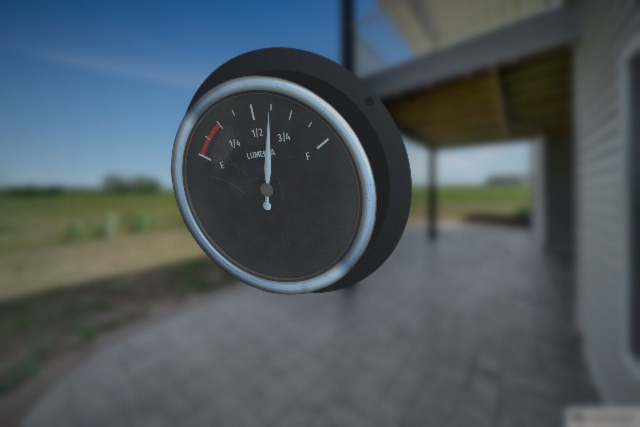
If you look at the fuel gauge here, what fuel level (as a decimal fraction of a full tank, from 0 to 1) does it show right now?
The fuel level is 0.625
